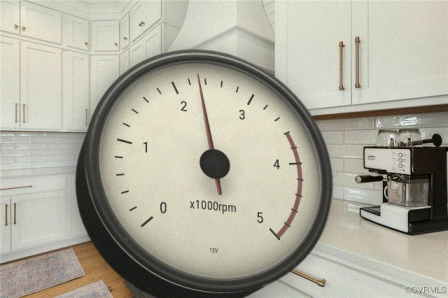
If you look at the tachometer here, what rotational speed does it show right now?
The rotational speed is 2300 rpm
